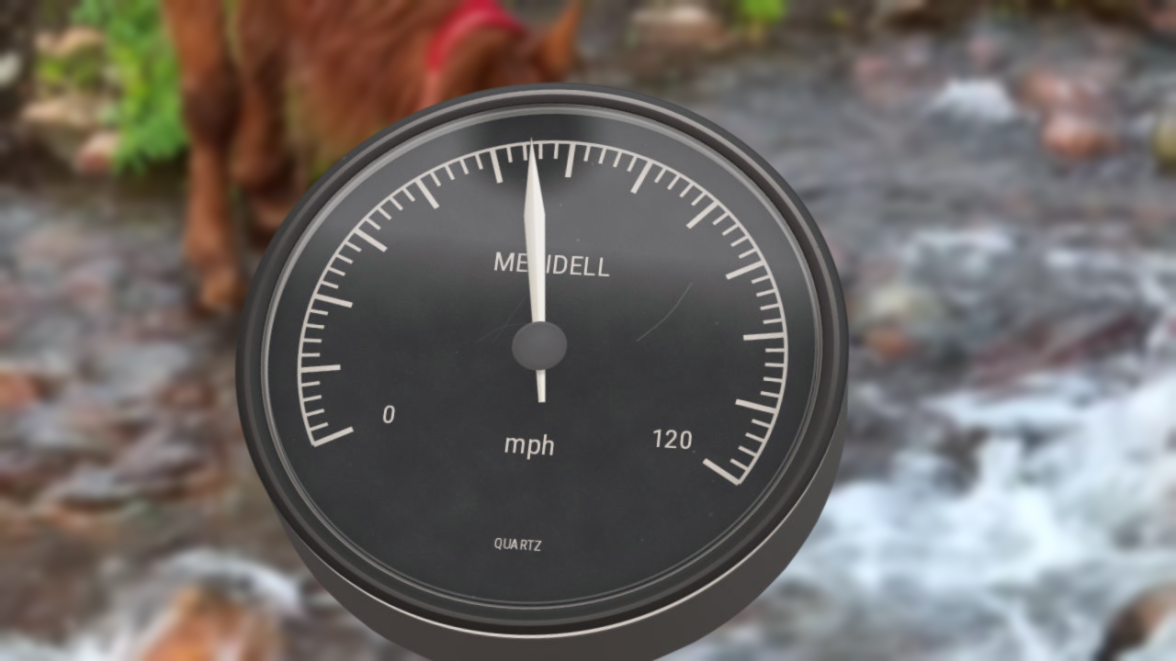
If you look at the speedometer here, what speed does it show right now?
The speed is 55 mph
